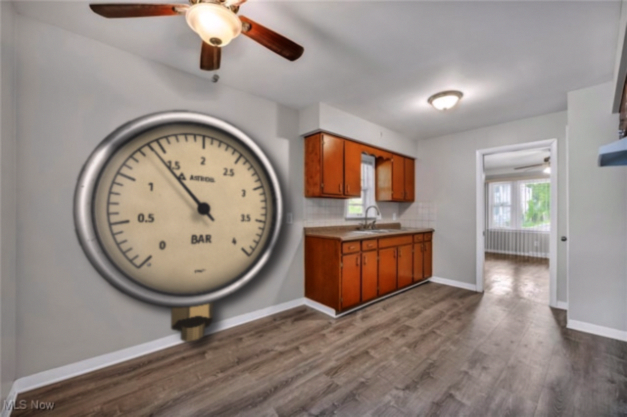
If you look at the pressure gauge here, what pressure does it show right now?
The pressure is 1.4 bar
